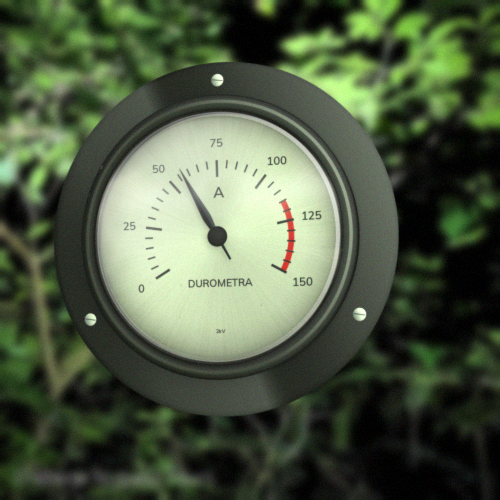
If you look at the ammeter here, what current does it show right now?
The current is 57.5 A
